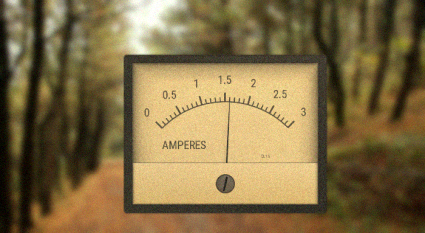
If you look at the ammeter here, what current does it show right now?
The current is 1.6 A
